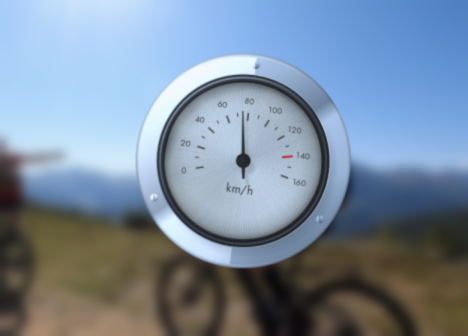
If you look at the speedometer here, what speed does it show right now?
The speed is 75 km/h
